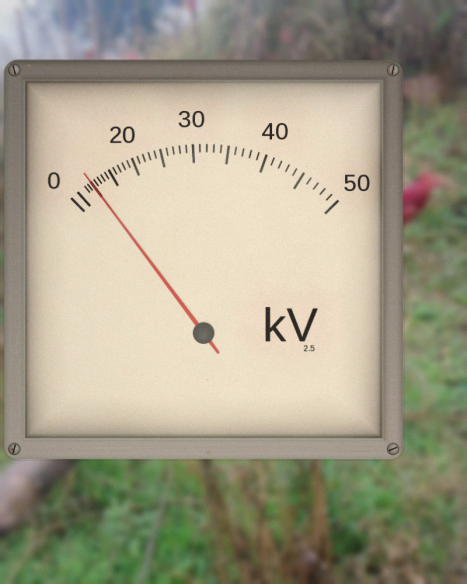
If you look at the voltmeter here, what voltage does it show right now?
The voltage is 10 kV
